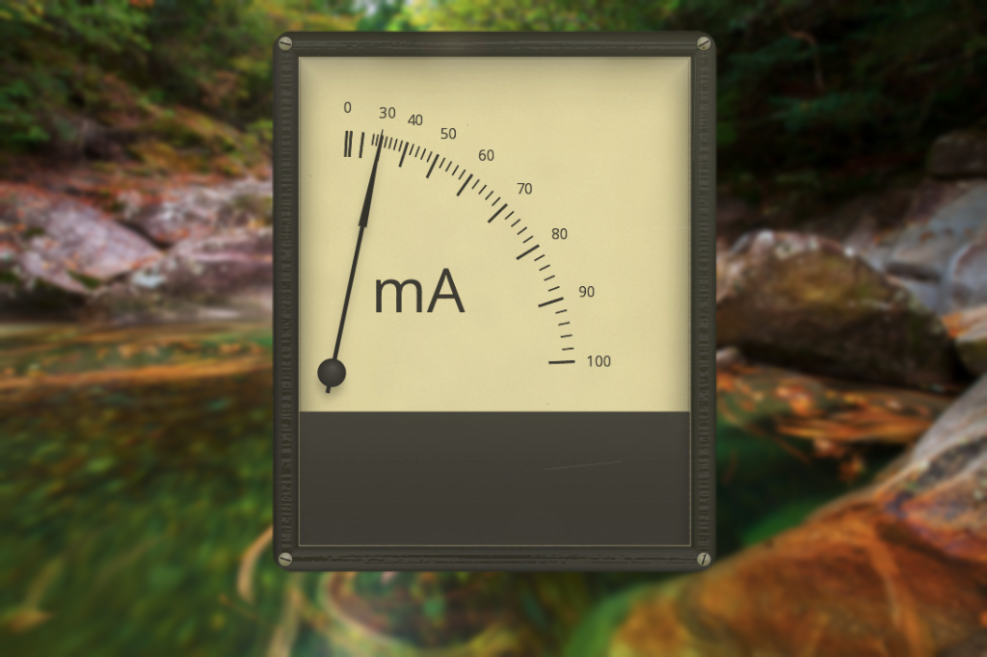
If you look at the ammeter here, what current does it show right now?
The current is 30 mA
